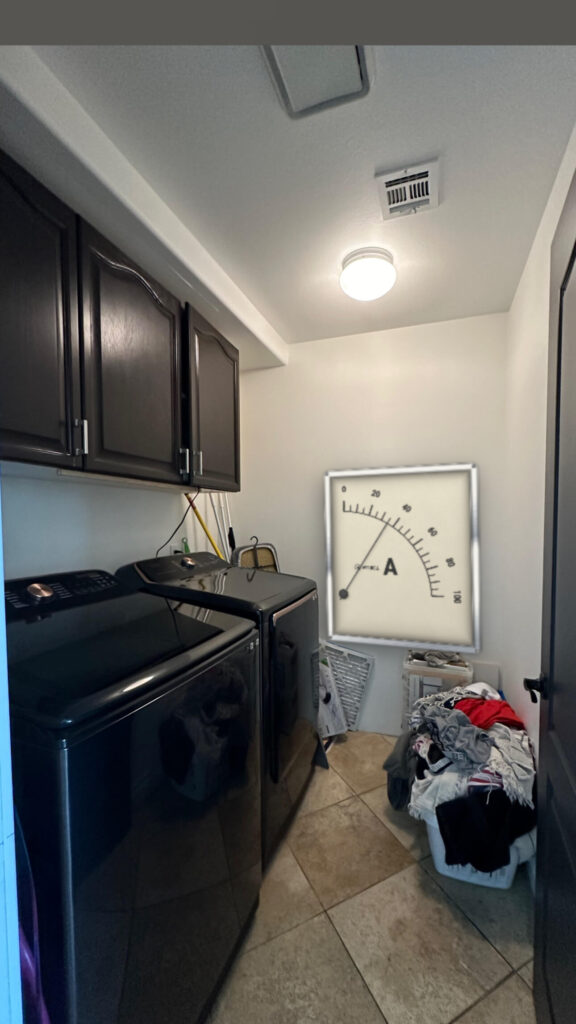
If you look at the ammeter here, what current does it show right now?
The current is 35 A
